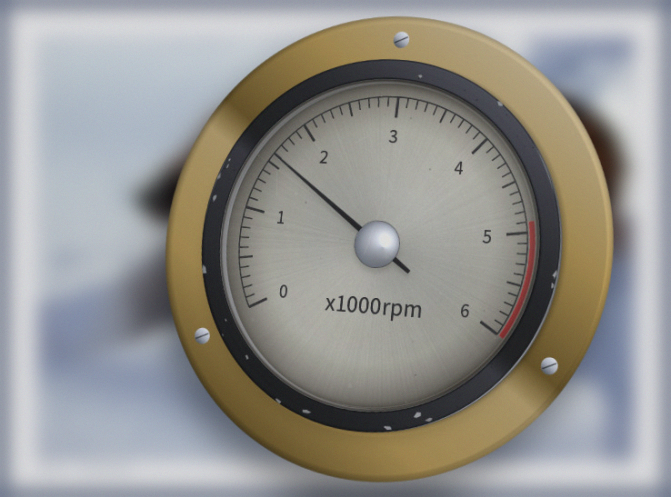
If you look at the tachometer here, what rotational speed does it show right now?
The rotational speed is 1600 rpm
